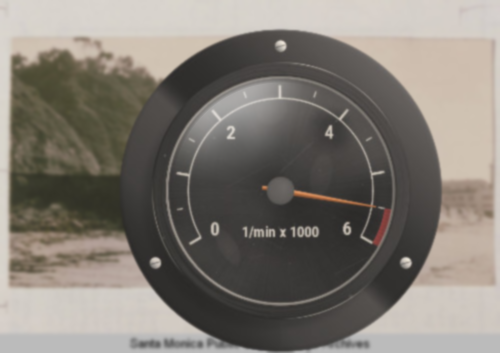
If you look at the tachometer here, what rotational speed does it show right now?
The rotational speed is 5500 rpm
